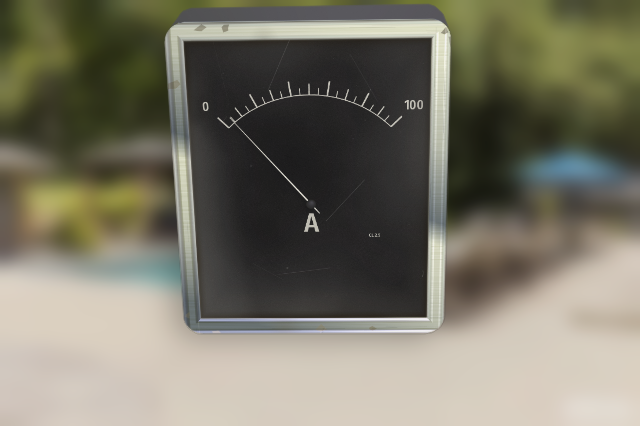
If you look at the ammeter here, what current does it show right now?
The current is 5 A
